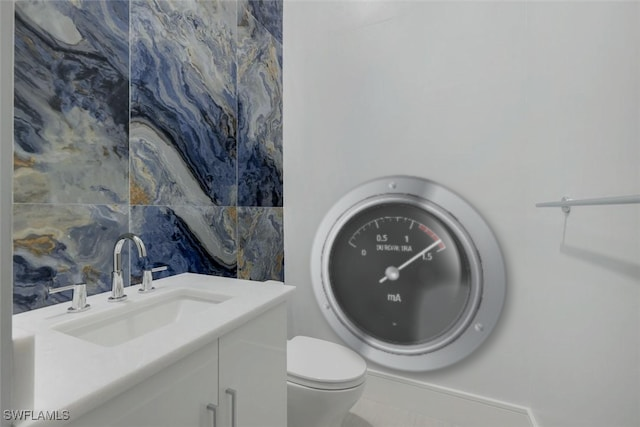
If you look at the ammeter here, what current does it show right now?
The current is 1.4 mA
